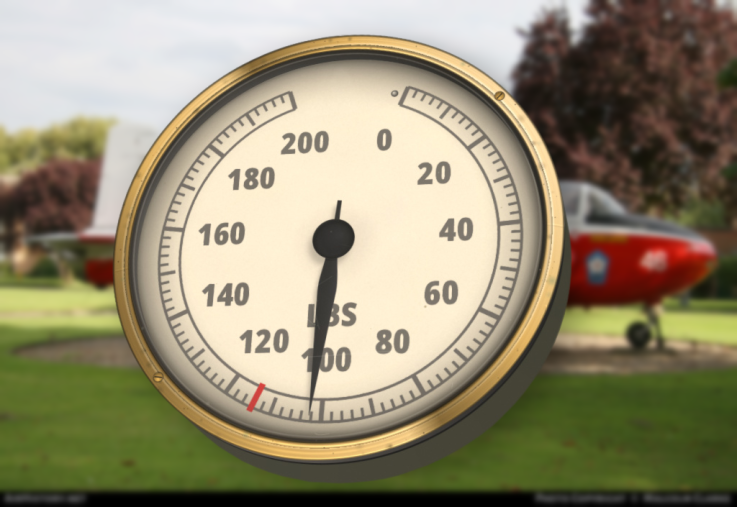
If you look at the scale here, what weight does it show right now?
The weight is 102 lb
